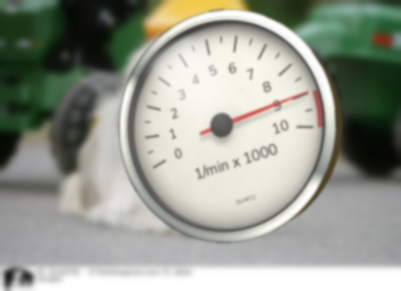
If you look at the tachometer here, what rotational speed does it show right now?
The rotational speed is 9000 rpm
